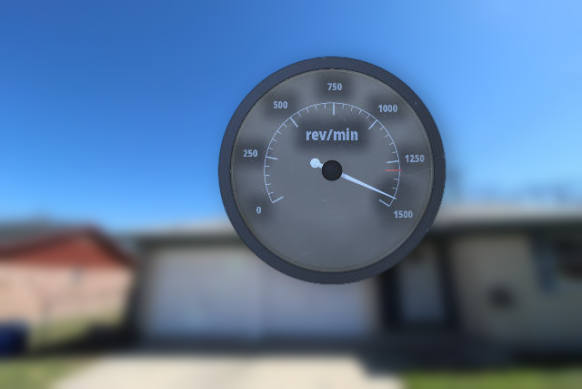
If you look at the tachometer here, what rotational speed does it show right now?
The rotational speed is 1450 rpm
